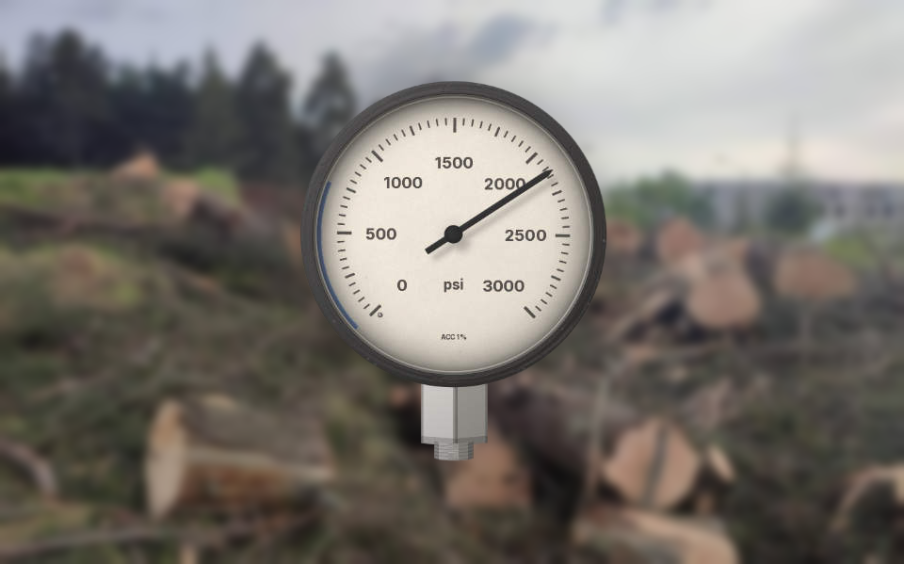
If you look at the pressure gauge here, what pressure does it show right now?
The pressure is 2125 psi
